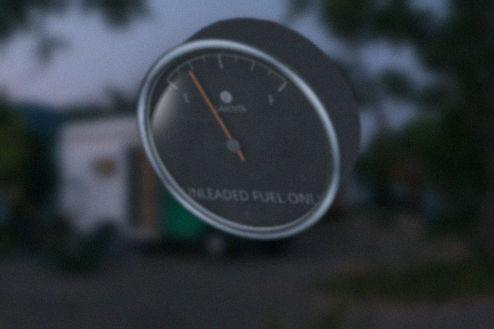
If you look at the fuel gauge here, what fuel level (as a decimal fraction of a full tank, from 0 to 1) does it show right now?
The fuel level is 0.25
